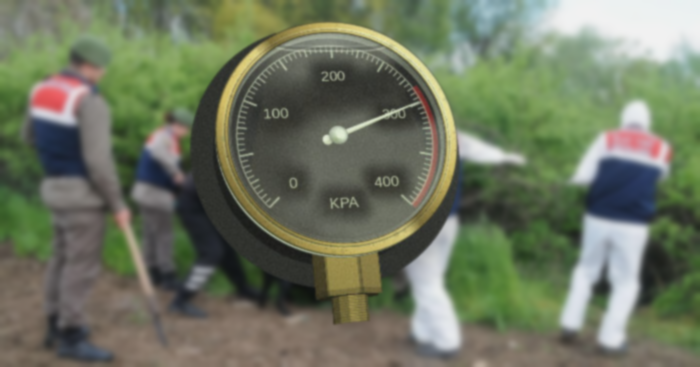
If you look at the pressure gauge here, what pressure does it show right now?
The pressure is 300 kPa
